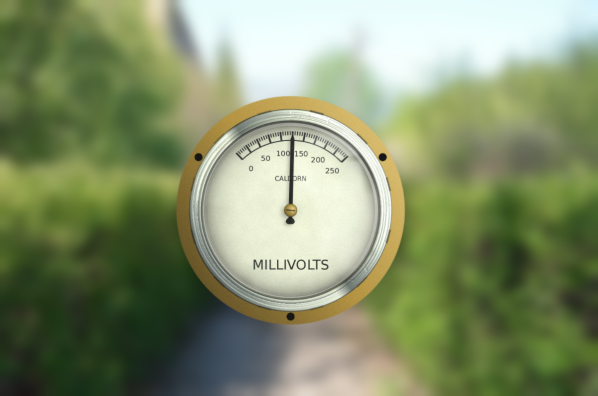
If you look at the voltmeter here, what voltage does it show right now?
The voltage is 125 mV
